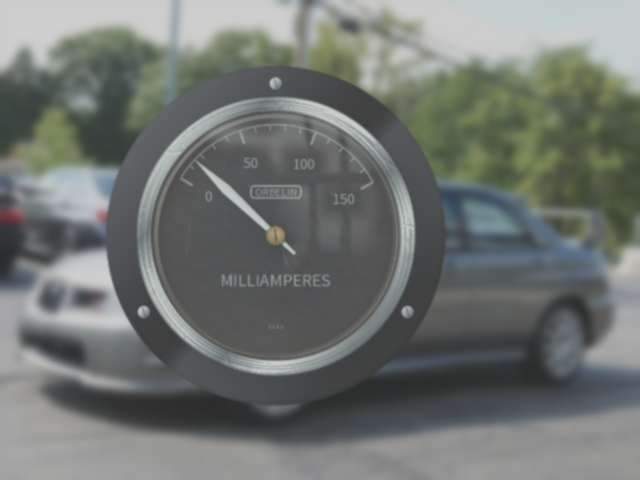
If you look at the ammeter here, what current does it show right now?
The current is 15 mA
